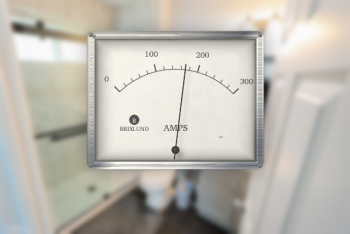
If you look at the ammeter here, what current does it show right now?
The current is 170 A
